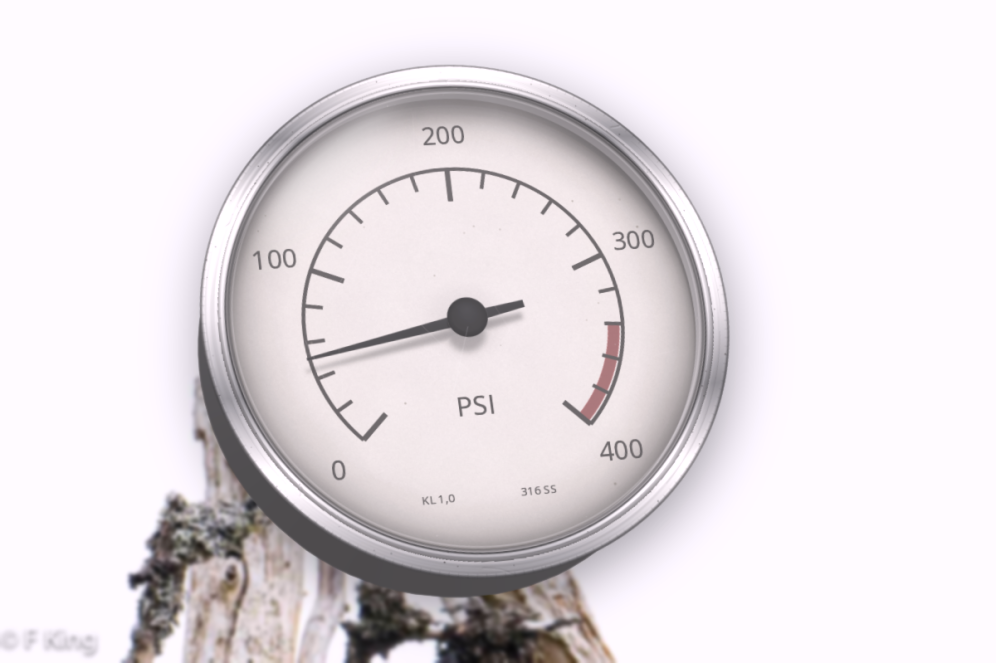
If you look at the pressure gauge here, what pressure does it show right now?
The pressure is 50 psi
